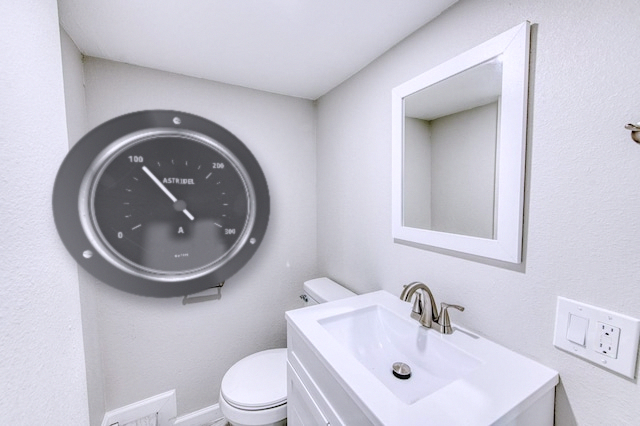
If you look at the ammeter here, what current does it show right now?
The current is 100 A
